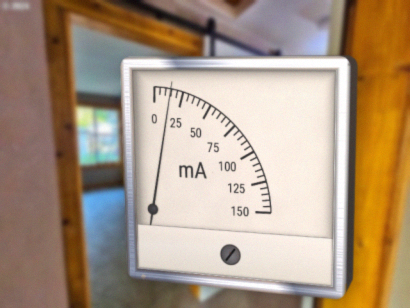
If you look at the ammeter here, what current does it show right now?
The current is 15 mA
